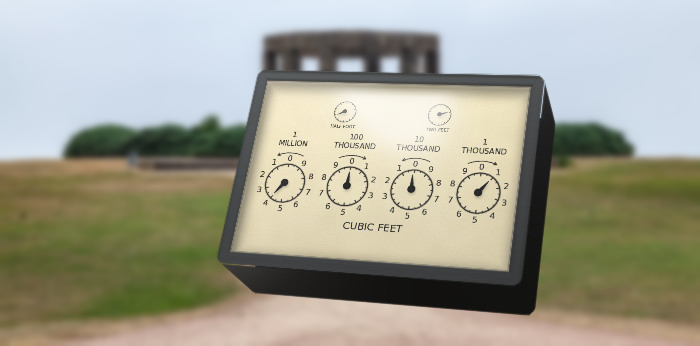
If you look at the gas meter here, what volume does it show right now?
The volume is 400100 ft³
